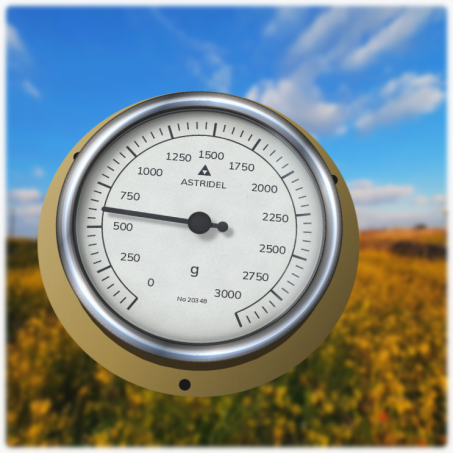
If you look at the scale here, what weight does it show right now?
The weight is 600 g
